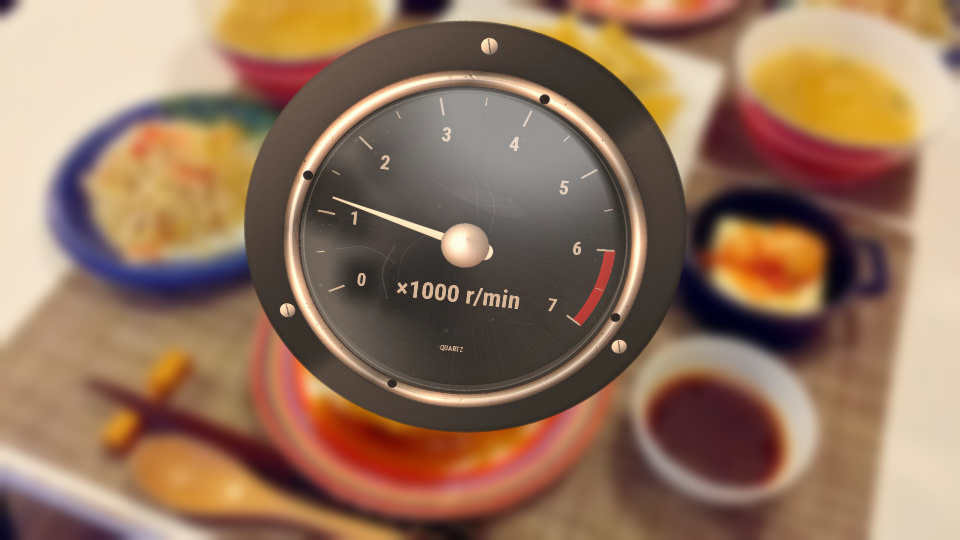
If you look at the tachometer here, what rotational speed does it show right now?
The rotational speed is 1250 rpm
